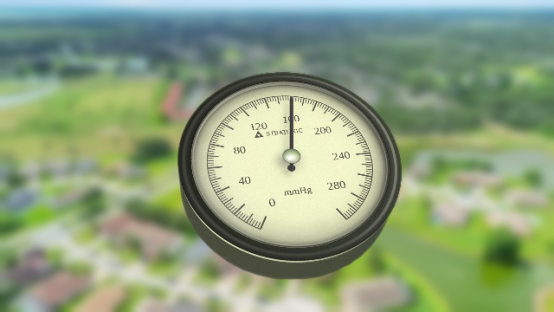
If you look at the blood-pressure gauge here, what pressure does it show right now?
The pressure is 160 mmHg
